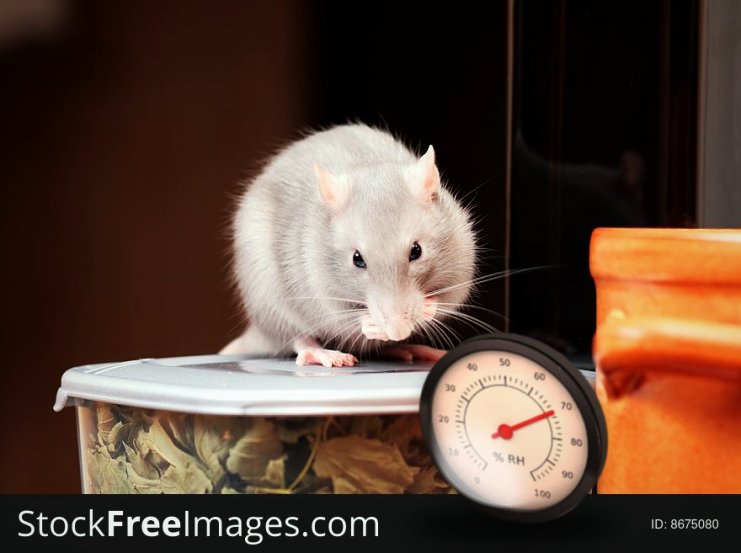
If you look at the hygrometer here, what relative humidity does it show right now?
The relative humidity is 70 %
